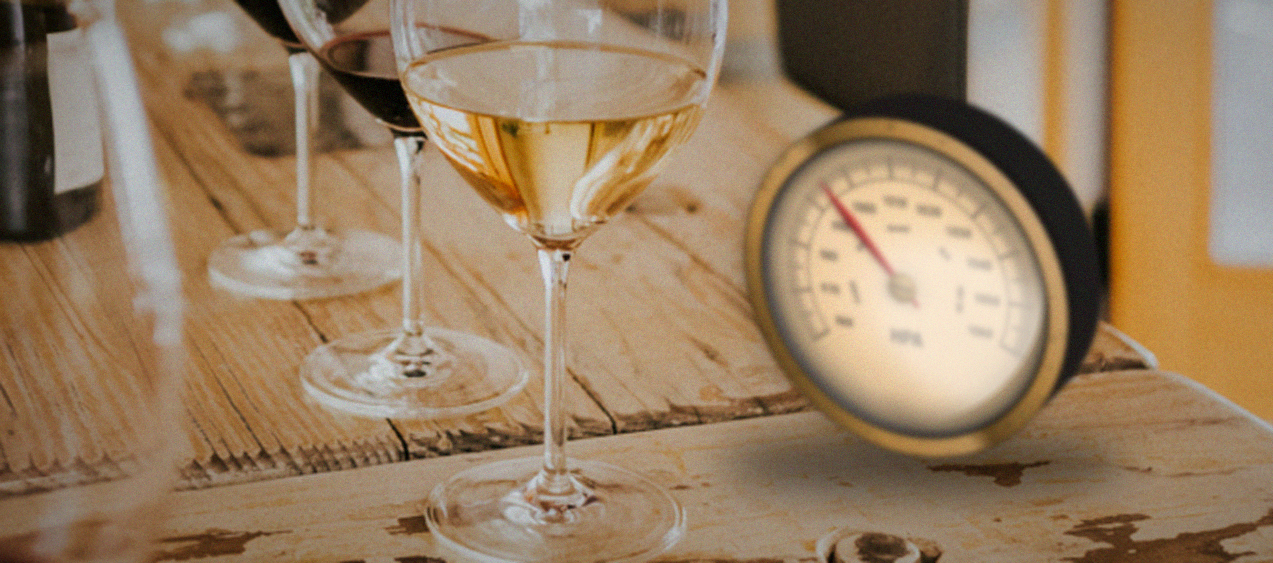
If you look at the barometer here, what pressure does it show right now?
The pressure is 995 hPa
